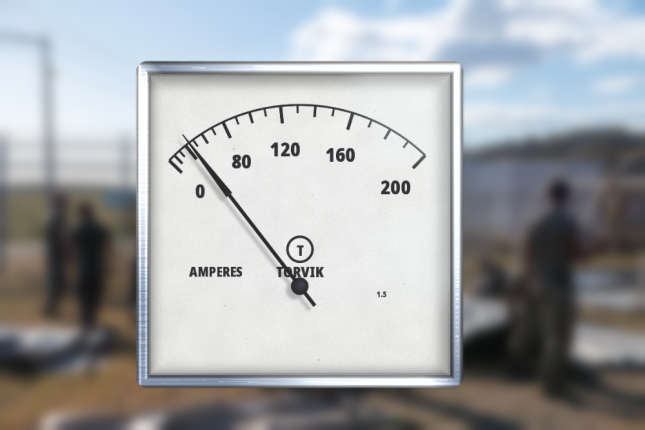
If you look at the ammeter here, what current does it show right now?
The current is 45 A
